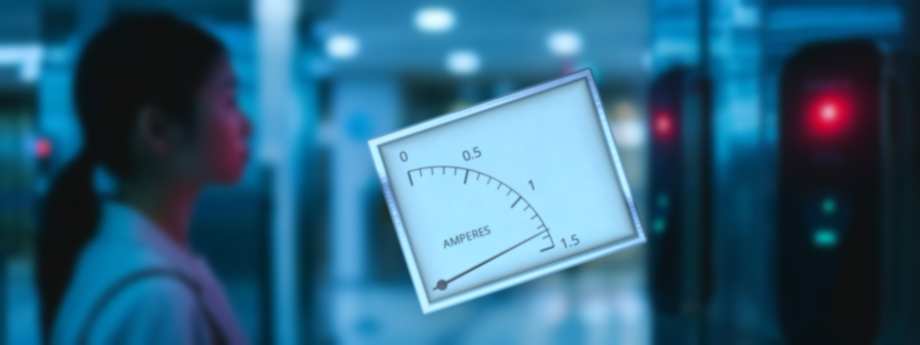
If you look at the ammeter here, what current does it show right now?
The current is 1.35 A
